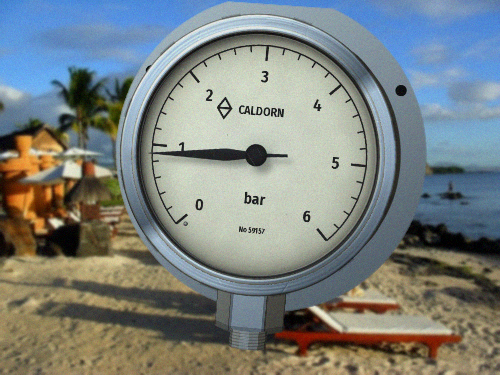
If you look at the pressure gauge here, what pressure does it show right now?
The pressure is 0.9 bar
